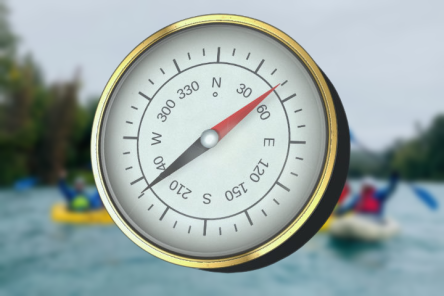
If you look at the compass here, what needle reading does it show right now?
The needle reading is 50 °
